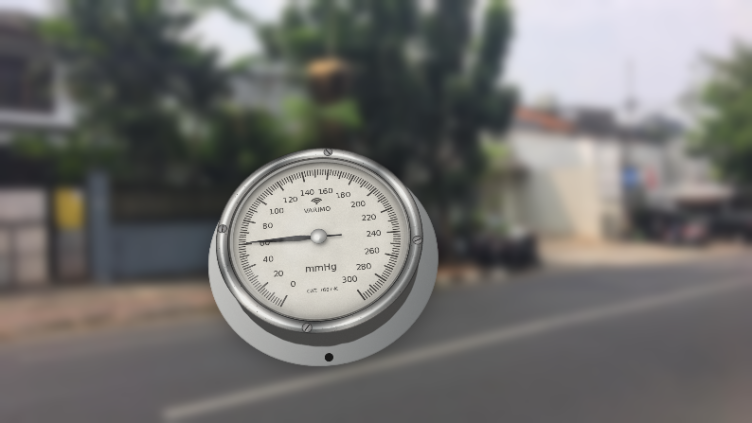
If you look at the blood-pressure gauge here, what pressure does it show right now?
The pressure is 60 mmHg
